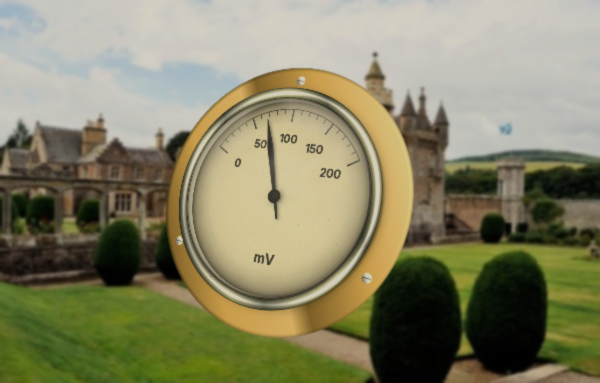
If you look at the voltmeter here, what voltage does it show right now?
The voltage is 70 mV
